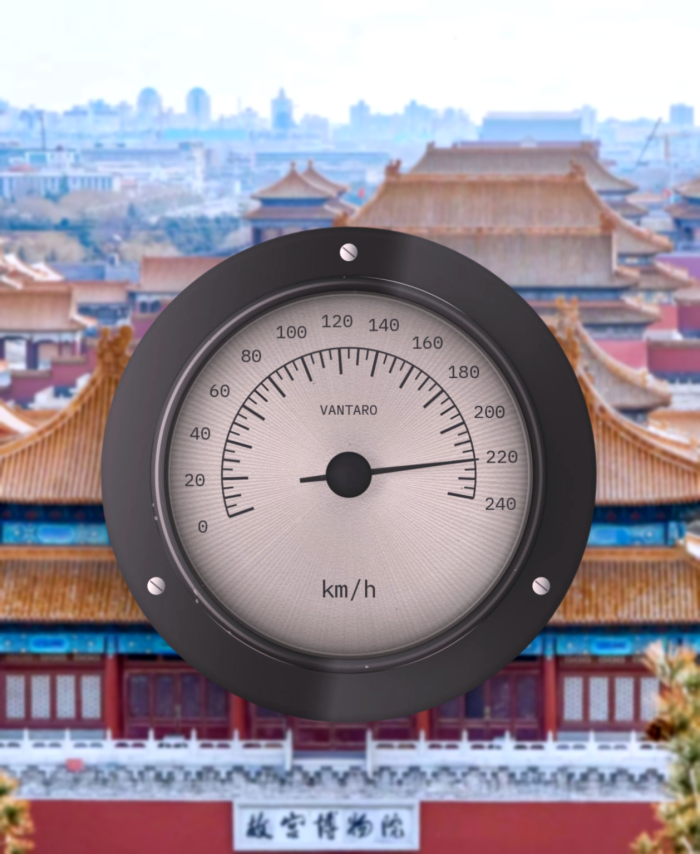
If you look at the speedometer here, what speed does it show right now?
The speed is 220 km/h
